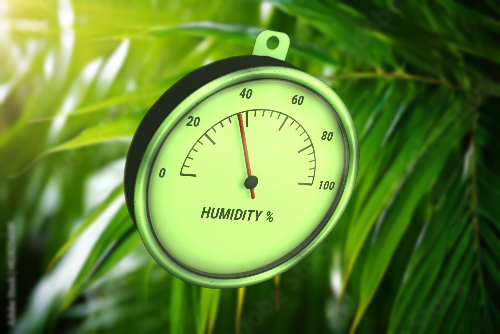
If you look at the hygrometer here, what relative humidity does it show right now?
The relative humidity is 36 %
